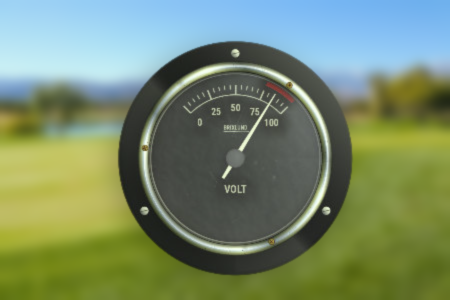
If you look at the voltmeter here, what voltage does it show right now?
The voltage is 85 V
